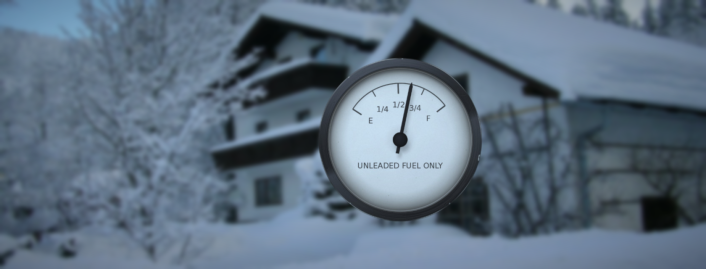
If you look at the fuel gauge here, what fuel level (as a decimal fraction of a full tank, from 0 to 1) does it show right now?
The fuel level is 0.625
